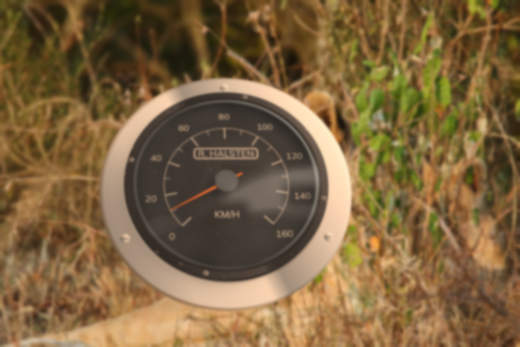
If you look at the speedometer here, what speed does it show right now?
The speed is 10 km/h
